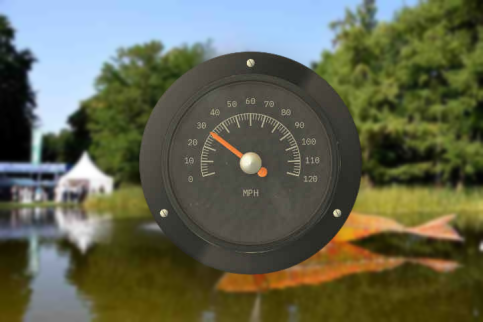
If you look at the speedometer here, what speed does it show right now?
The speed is 30 mph
